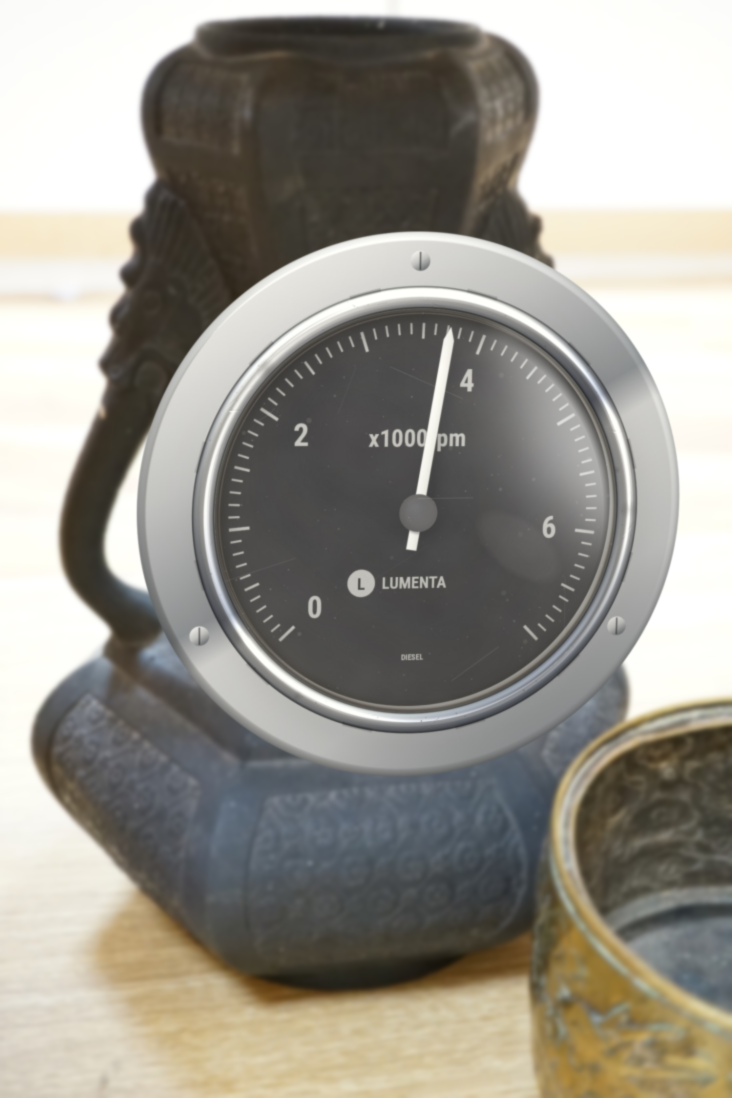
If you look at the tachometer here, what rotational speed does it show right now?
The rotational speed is 3700 rpm
